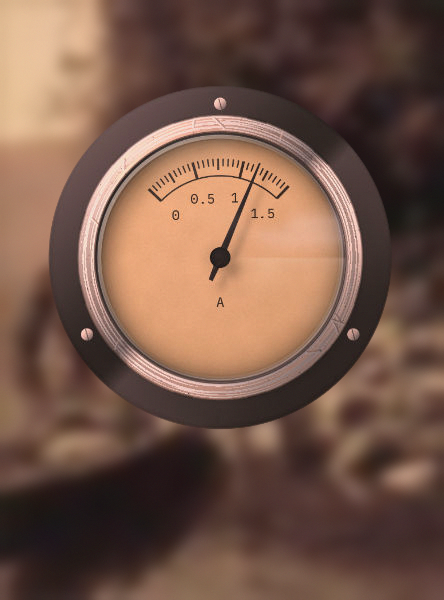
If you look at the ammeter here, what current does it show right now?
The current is 1.15 A
